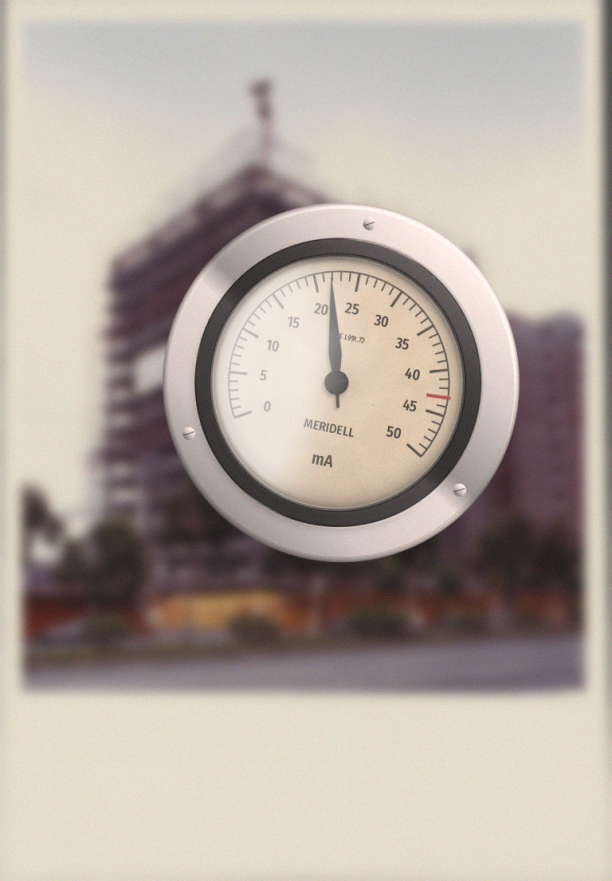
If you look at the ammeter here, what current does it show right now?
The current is 22 mA
